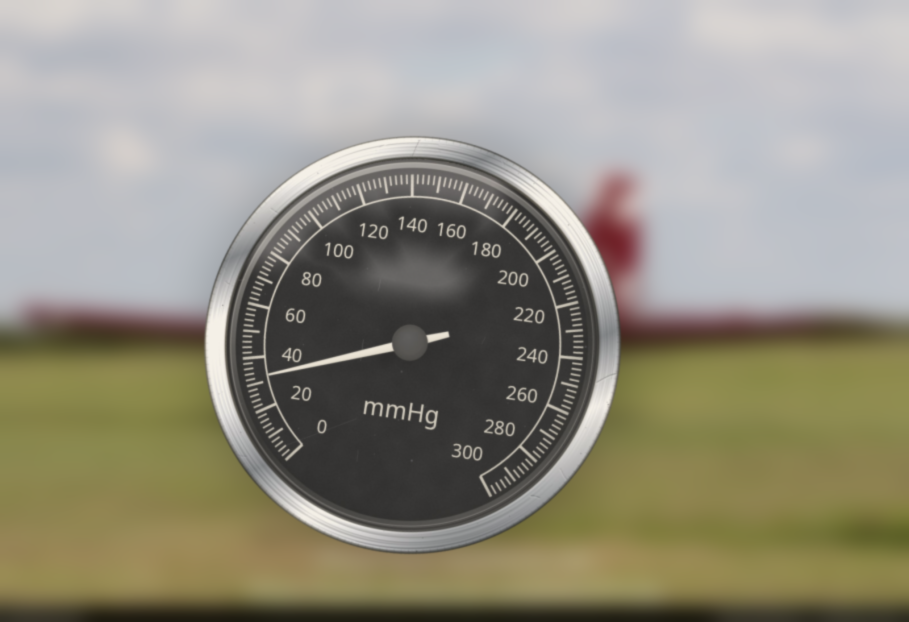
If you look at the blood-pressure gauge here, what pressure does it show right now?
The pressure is 32 mmHg
